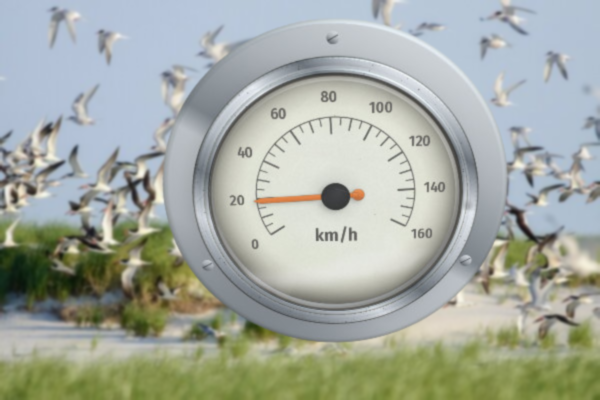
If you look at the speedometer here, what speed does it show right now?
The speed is 20 km/h
